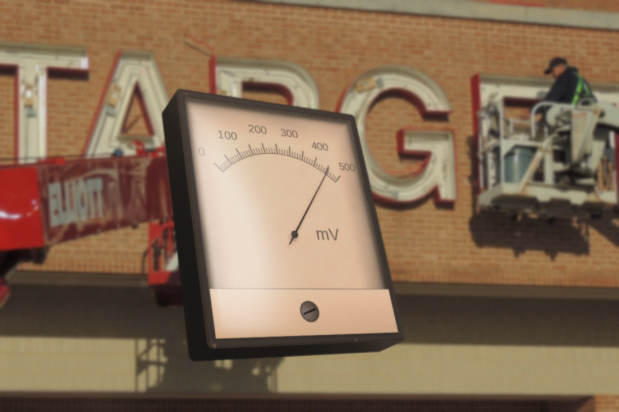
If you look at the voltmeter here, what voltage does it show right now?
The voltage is 450 mV
